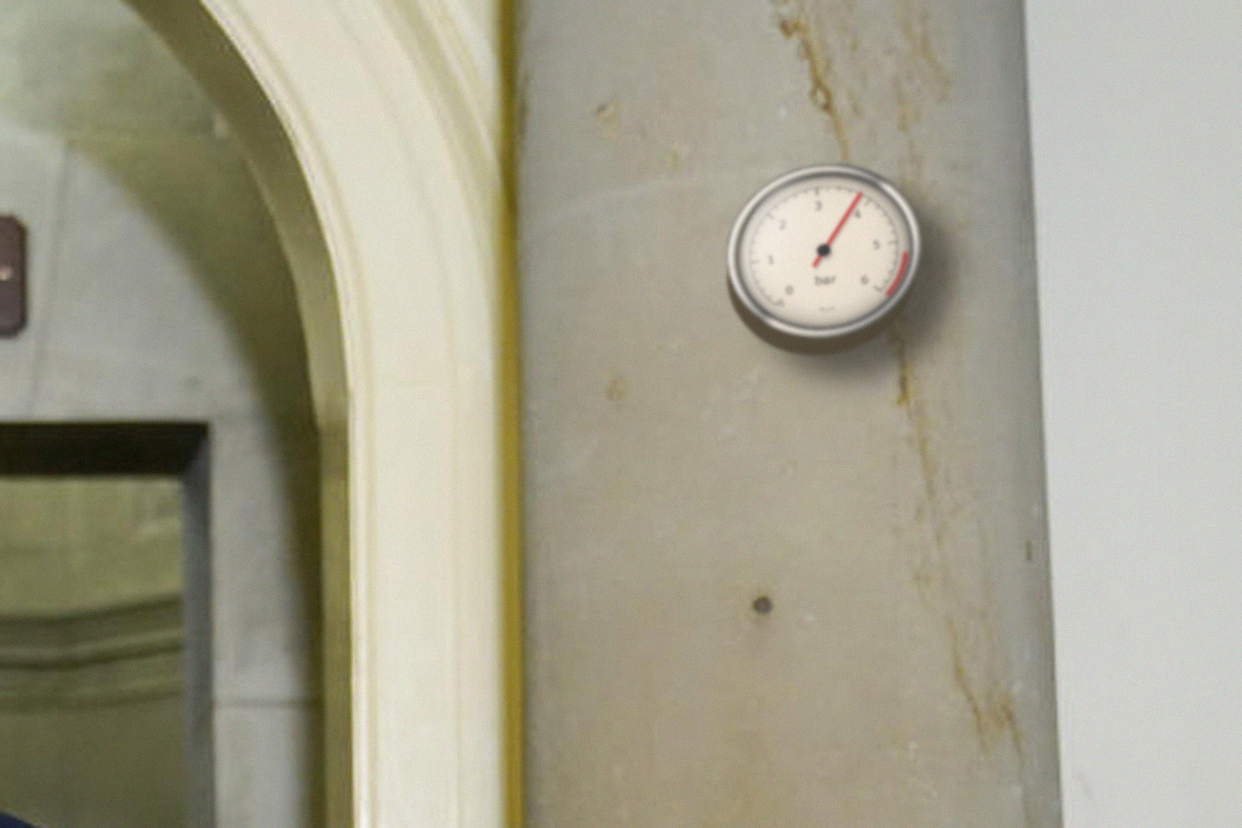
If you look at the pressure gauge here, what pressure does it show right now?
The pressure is 3.8 bar
